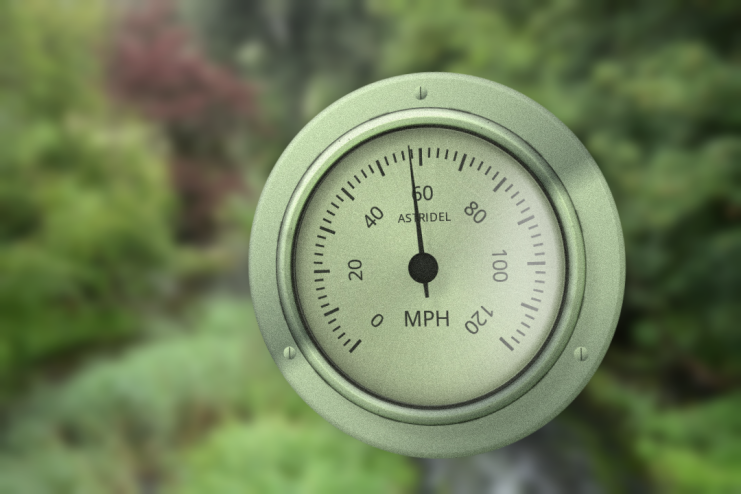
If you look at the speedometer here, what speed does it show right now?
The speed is 58 mph
